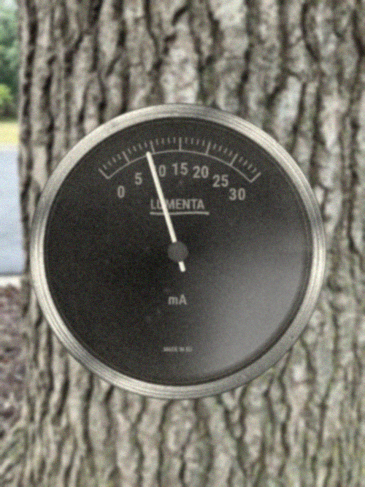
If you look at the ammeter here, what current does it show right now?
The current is 9 mA
